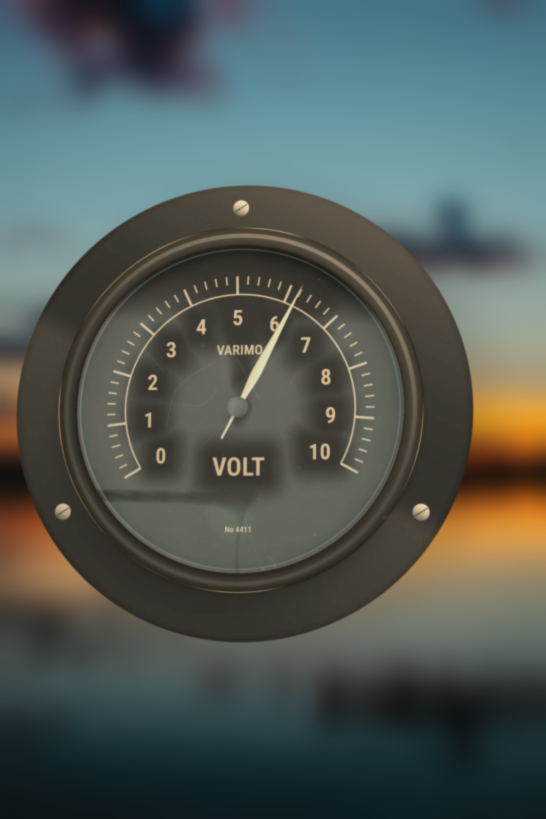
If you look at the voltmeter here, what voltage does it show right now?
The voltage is 6.2 V
